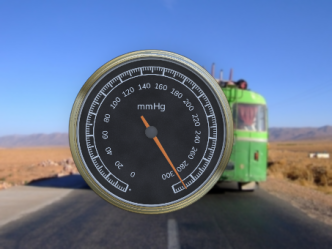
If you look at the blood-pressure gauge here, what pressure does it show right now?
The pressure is 290 mmHg
